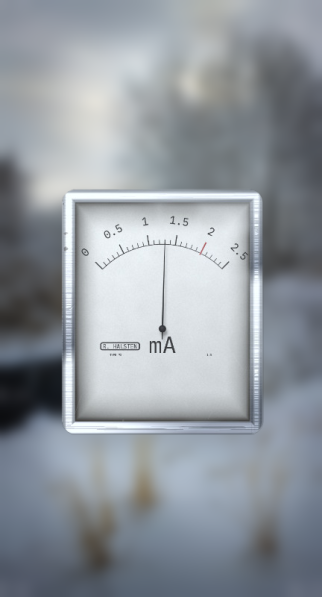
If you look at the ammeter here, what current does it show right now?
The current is 1.3 mA
